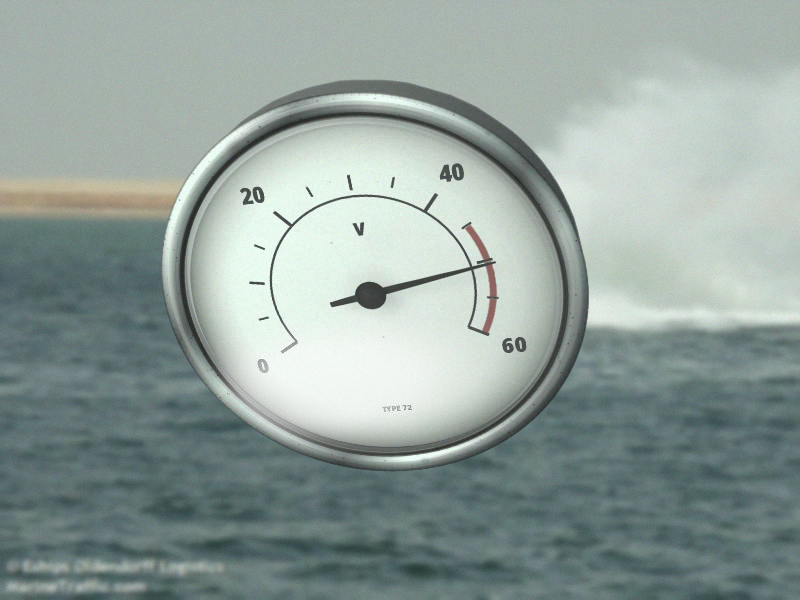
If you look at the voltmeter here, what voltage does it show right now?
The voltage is 50 V
